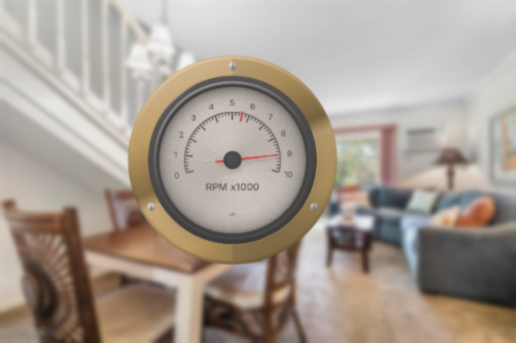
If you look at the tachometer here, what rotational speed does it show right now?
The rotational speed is 9000 rpm
